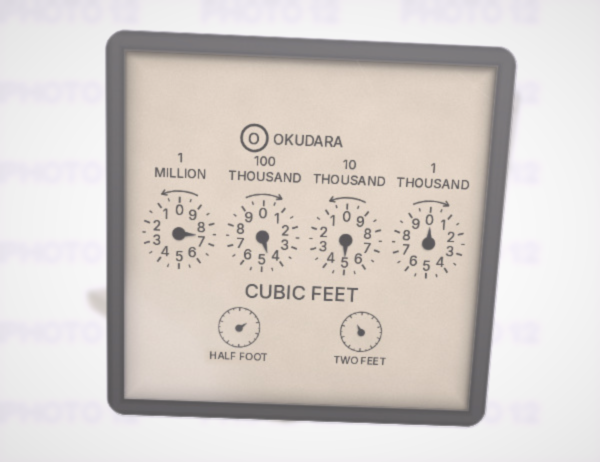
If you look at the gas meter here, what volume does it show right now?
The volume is 745000 ft³
